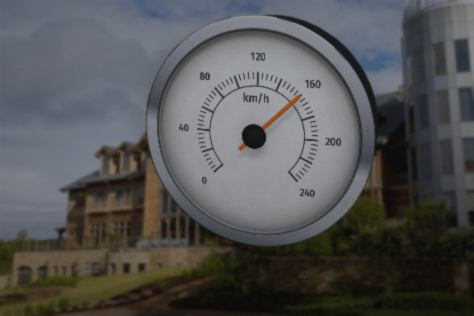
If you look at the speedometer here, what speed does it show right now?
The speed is 160 km/h
